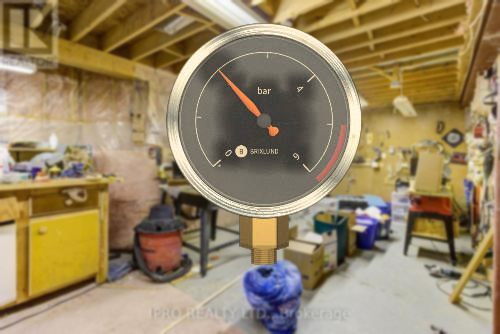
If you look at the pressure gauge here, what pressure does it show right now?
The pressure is 2 bar
